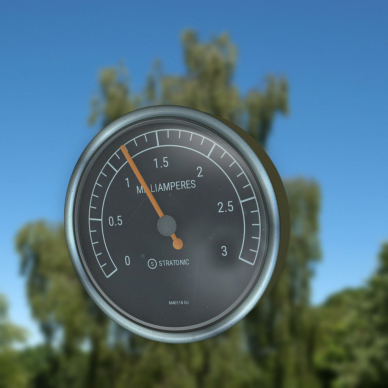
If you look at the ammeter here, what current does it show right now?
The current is 1.2 mA
